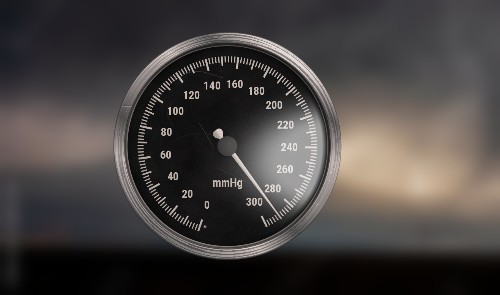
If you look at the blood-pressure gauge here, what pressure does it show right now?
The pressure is 290 mmHg
